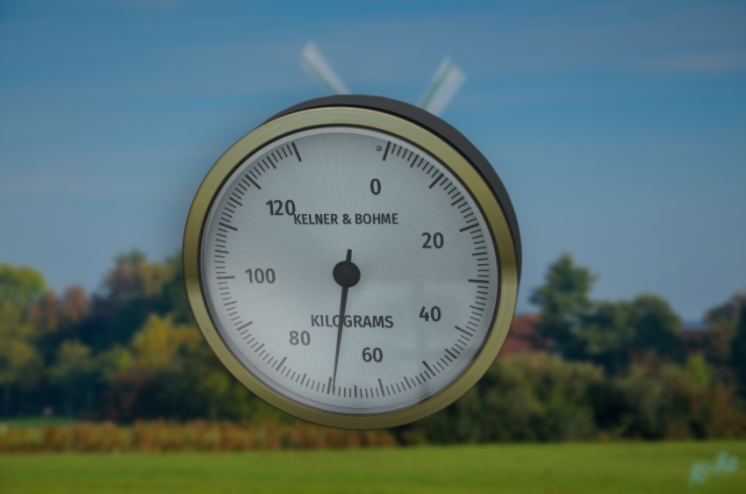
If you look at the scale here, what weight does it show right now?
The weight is 69 kg
